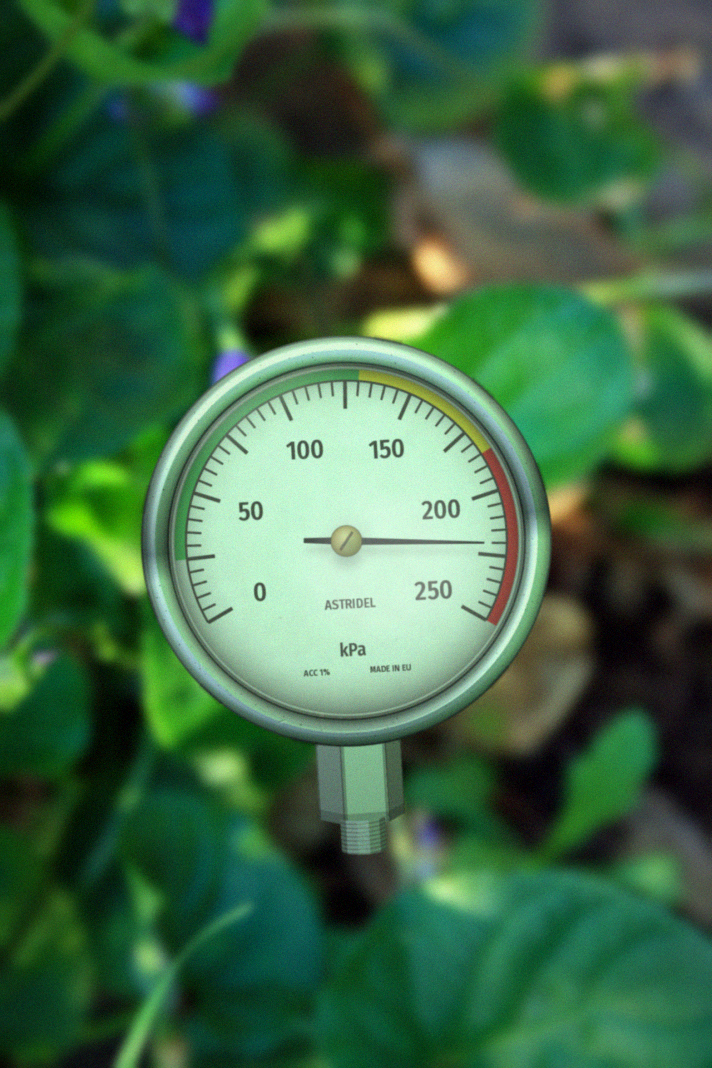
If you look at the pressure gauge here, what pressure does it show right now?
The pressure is 220 kPa
